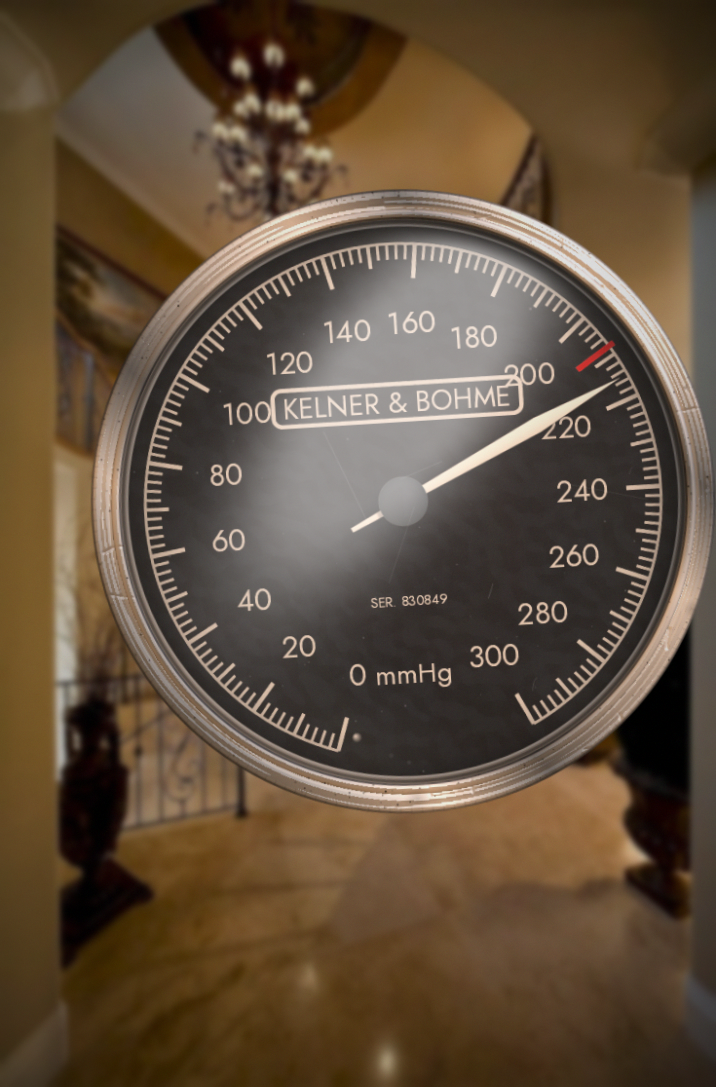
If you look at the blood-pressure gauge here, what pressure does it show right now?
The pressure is 215 mmHg
